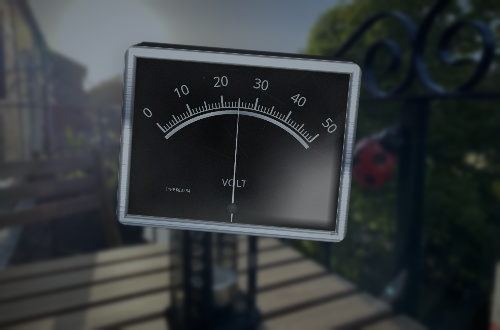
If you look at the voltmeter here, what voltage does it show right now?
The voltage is 25 V
